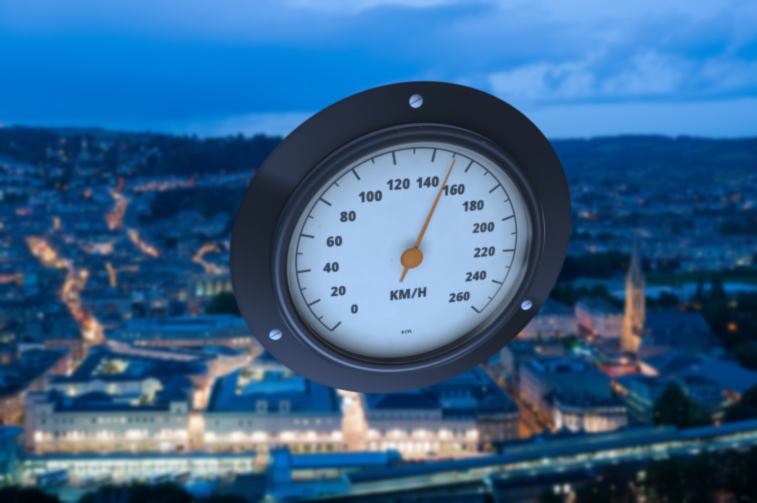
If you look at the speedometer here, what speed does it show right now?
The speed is 150 km/h
